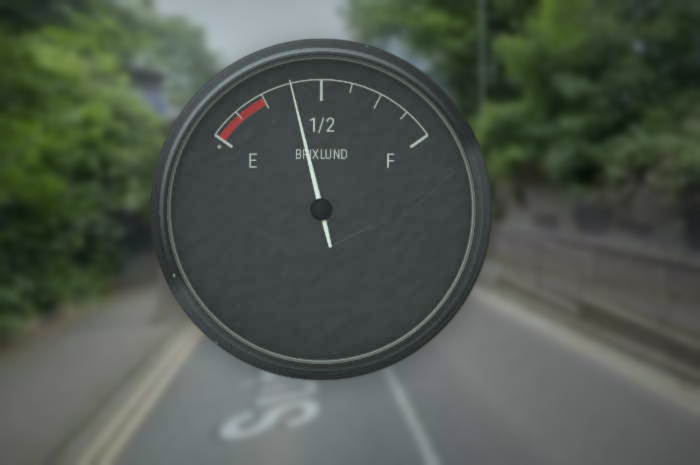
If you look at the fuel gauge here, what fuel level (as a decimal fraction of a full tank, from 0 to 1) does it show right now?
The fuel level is 0.375
